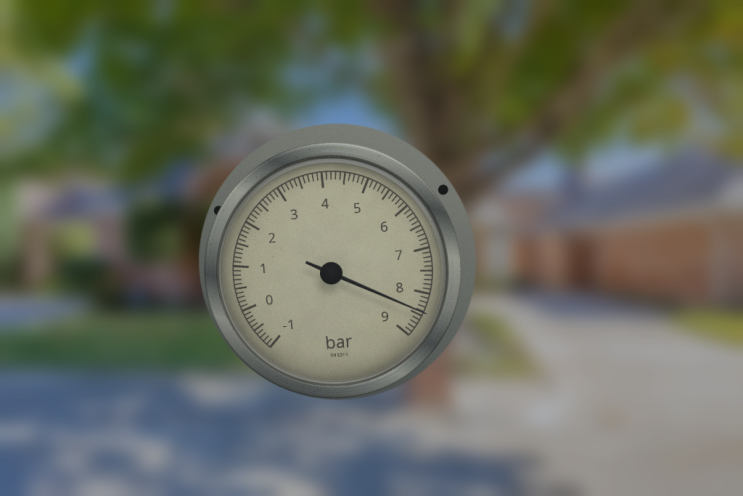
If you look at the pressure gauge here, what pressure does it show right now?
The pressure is 8.4 bar
